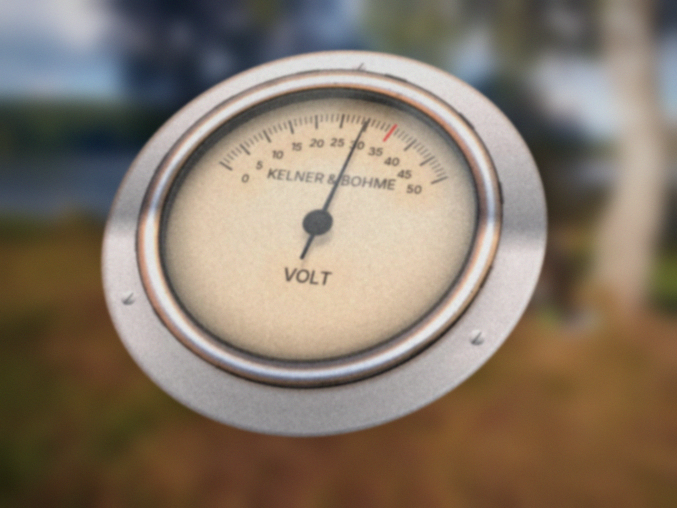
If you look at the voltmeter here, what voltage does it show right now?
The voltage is 30 V
